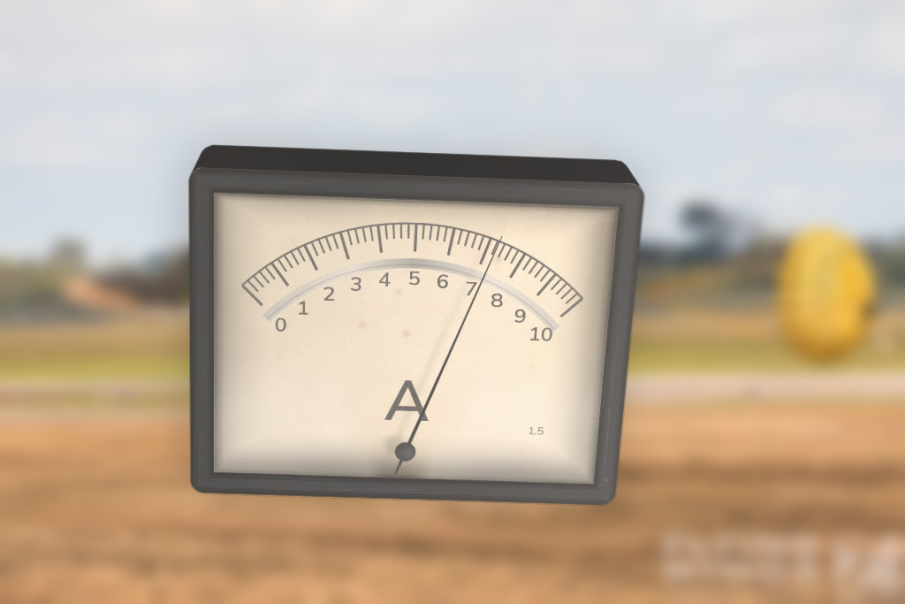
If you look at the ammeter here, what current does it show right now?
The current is 7.2 A
